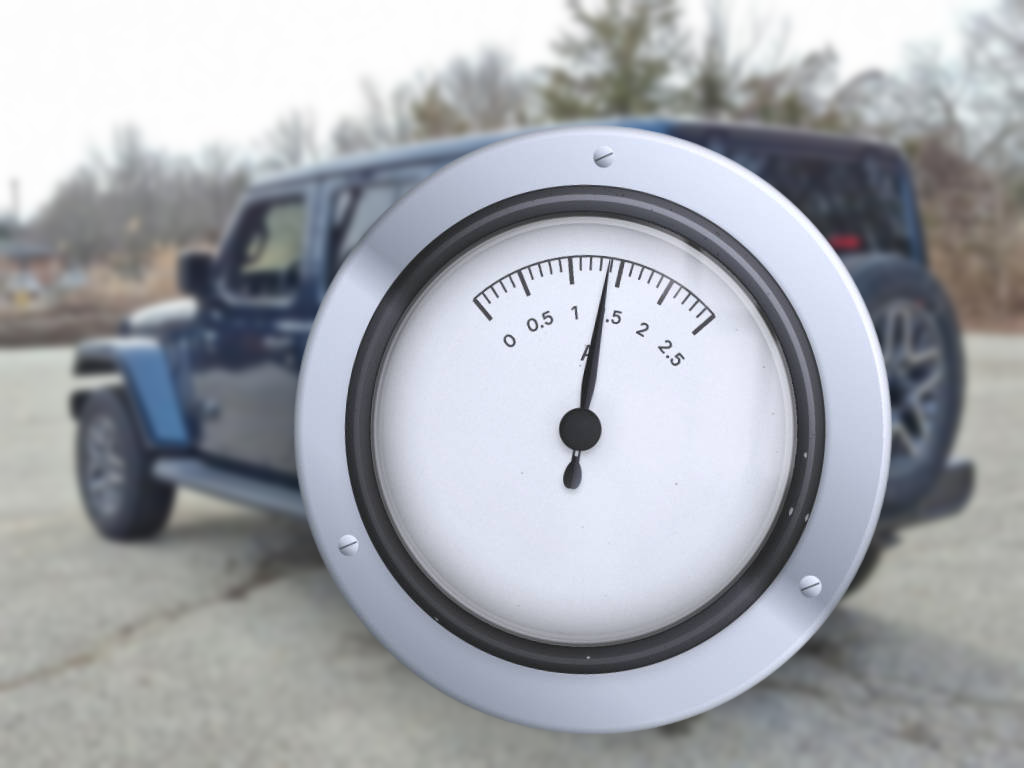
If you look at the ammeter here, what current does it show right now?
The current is 1.4 A
